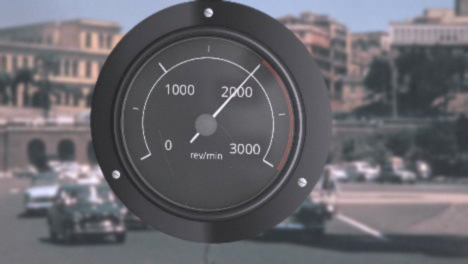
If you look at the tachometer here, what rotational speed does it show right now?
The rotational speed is 2000 rpm
